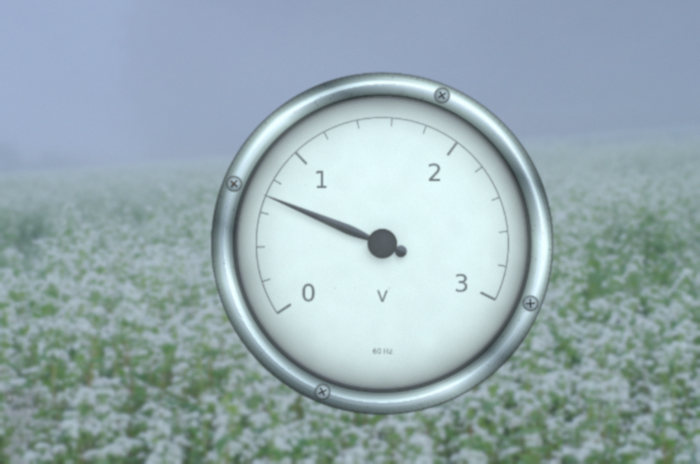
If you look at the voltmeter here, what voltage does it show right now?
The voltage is 0.7 V
